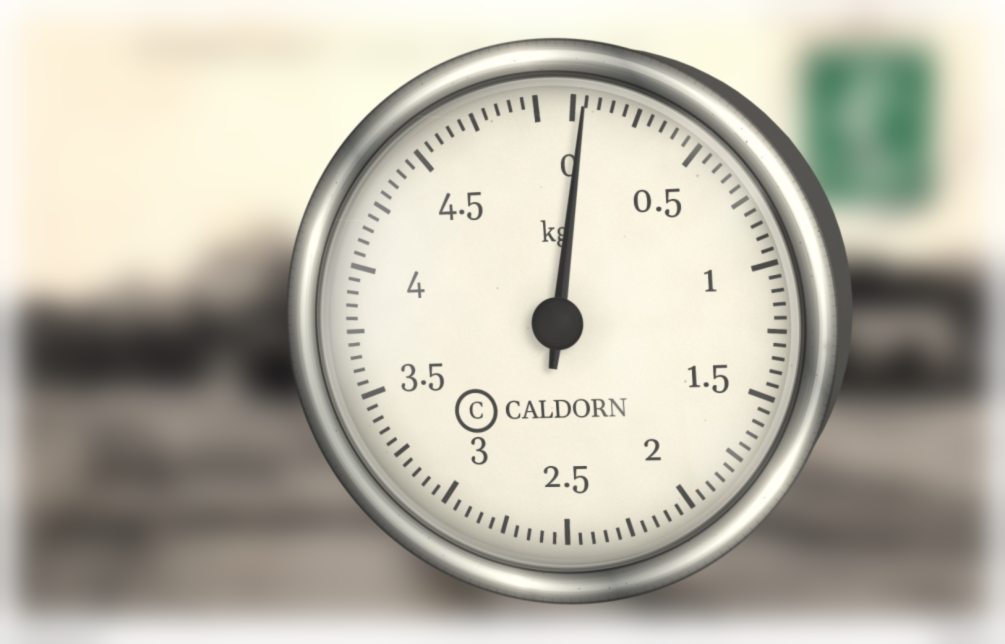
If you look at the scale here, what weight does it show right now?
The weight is 0.05 kg
